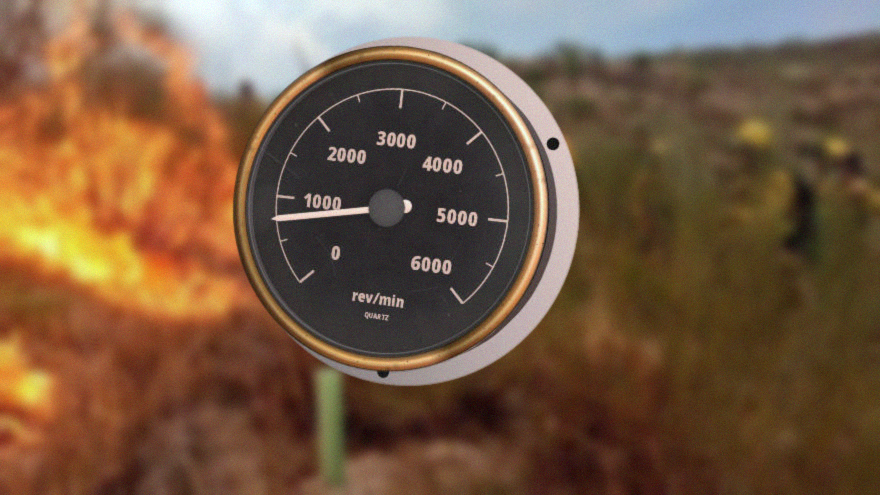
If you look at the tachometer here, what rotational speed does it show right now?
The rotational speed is 750 rpm
